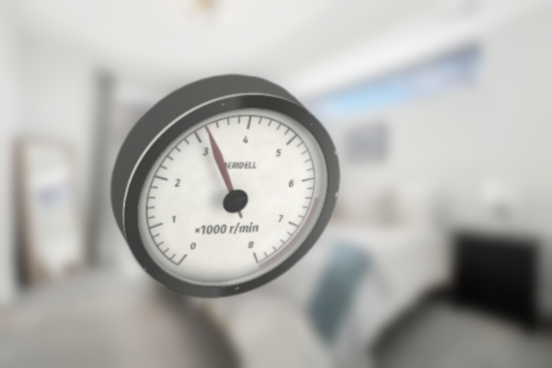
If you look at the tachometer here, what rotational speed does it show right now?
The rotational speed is 3200 rpm
